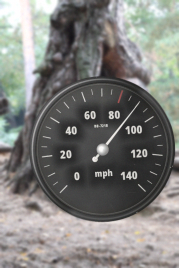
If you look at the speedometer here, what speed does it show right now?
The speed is 90 mph
